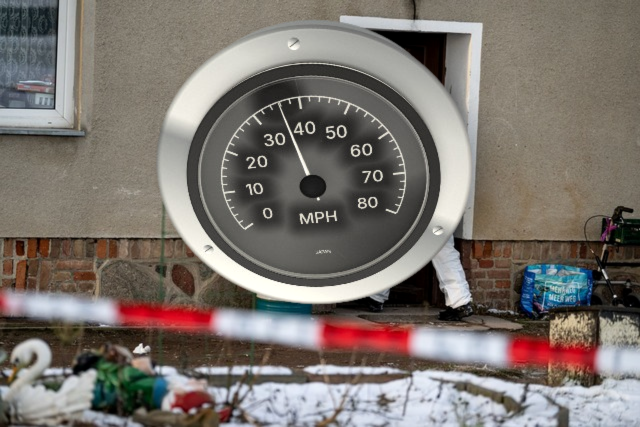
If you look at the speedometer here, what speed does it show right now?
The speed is 36 mph
